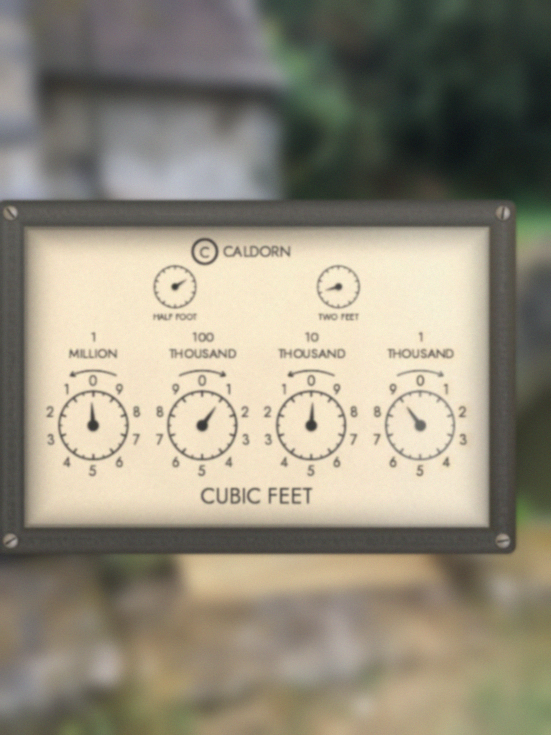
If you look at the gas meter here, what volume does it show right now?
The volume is 9900 ft³
